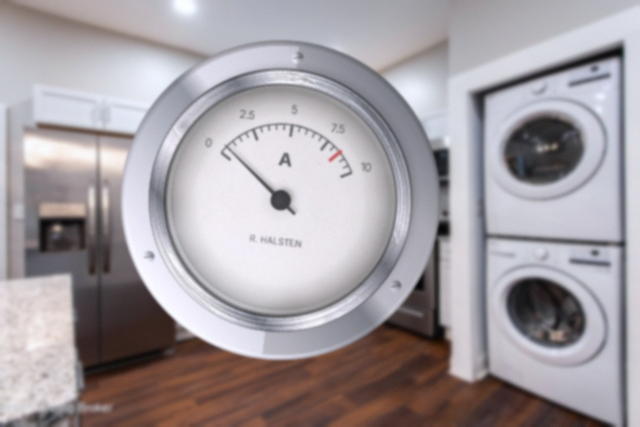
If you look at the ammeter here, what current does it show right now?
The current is 0.5 A
